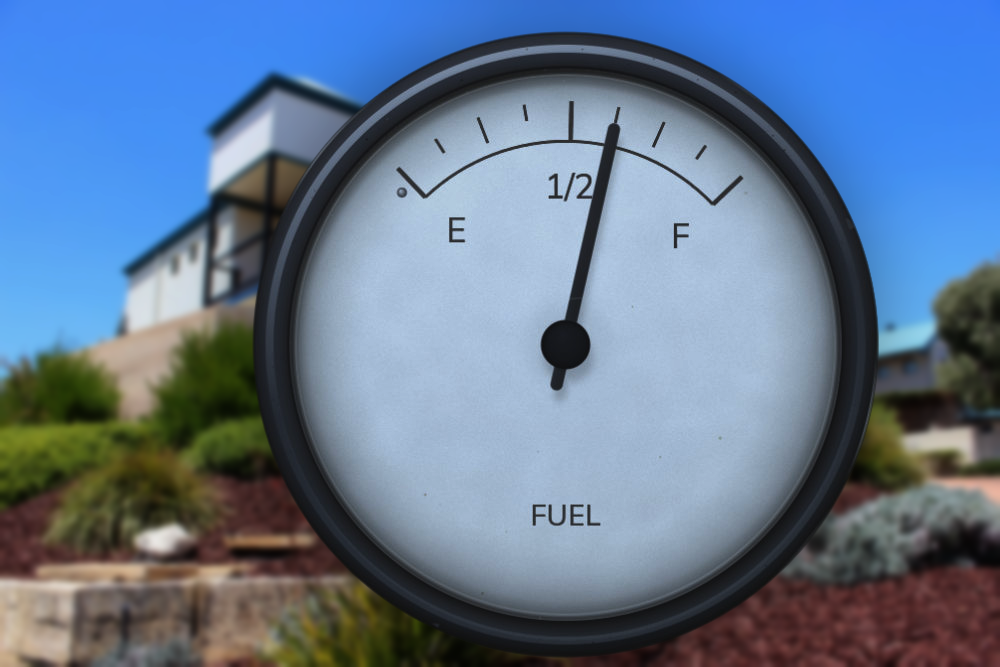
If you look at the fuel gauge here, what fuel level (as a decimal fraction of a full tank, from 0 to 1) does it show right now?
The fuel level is 0.625
